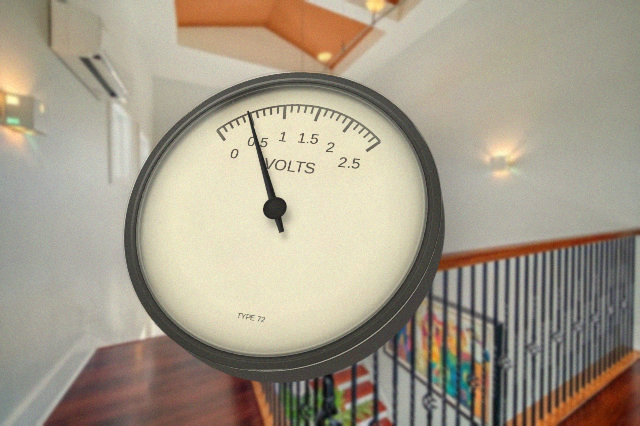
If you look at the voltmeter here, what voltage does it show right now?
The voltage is 0.5 V
